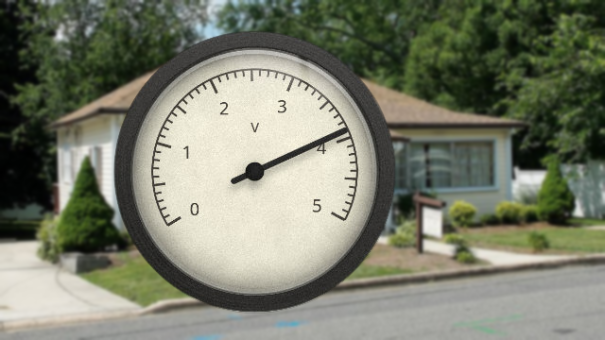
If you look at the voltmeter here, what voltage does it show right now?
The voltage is 3.9 V
